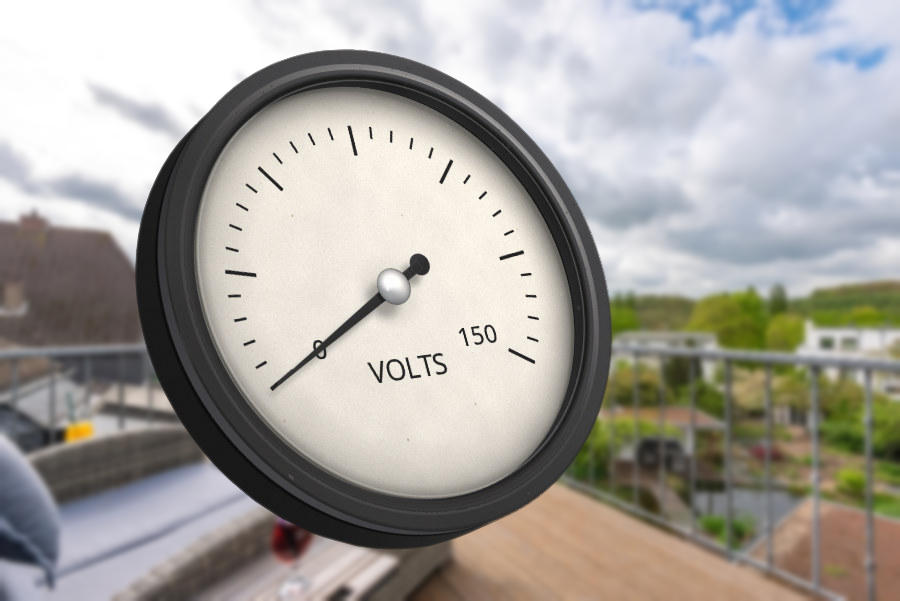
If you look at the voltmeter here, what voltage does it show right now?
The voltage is 0 V
